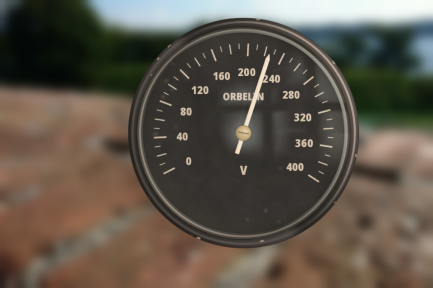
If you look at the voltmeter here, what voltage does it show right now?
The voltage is 225 V
